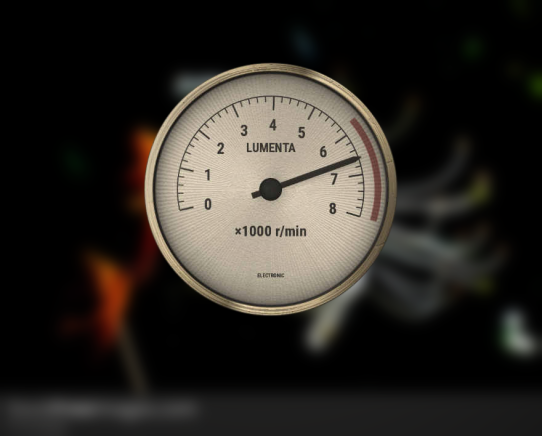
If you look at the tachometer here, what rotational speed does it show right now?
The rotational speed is 6600 rpm
